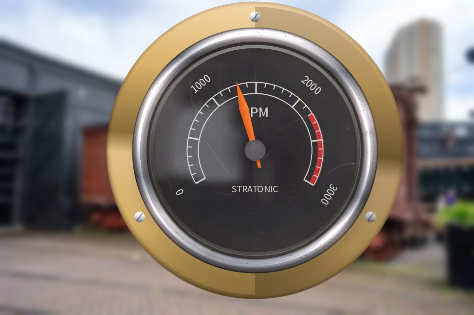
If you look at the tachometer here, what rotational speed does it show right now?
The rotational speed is 1300 rpm
